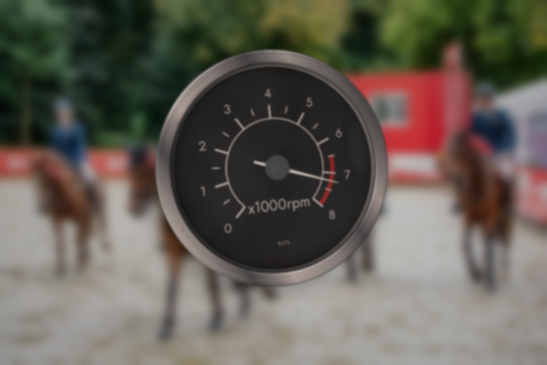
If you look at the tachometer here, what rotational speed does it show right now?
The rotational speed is 7250 rpm
